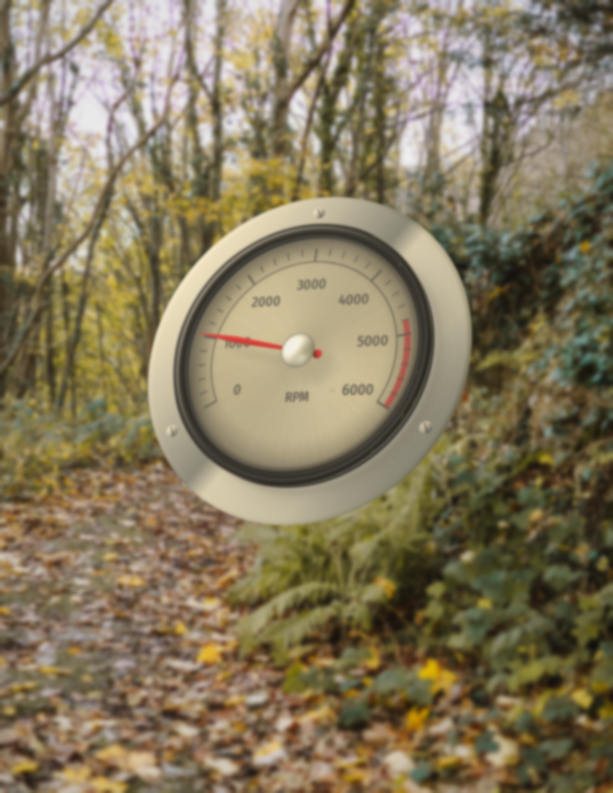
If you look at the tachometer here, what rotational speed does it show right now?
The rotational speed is 1000 rpm
